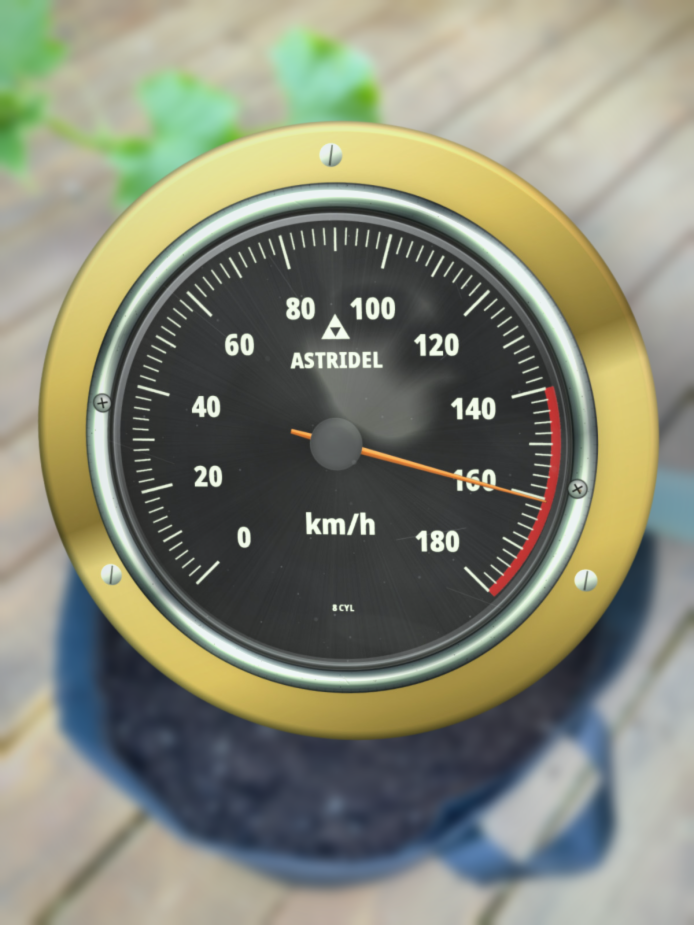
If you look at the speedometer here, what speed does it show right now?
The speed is 160 km/h
